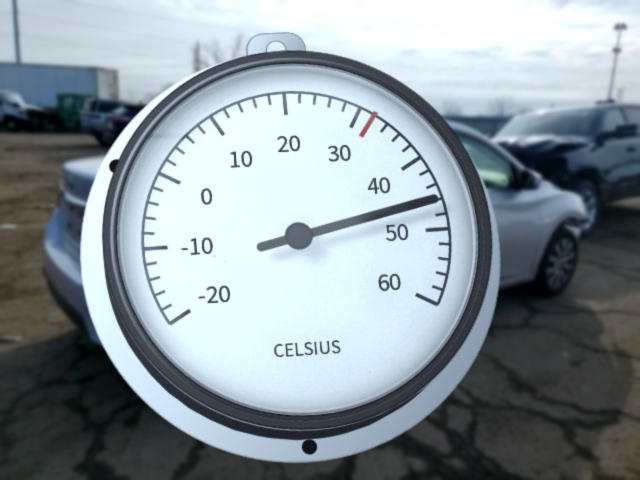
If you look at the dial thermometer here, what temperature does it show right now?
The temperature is 46 °C
